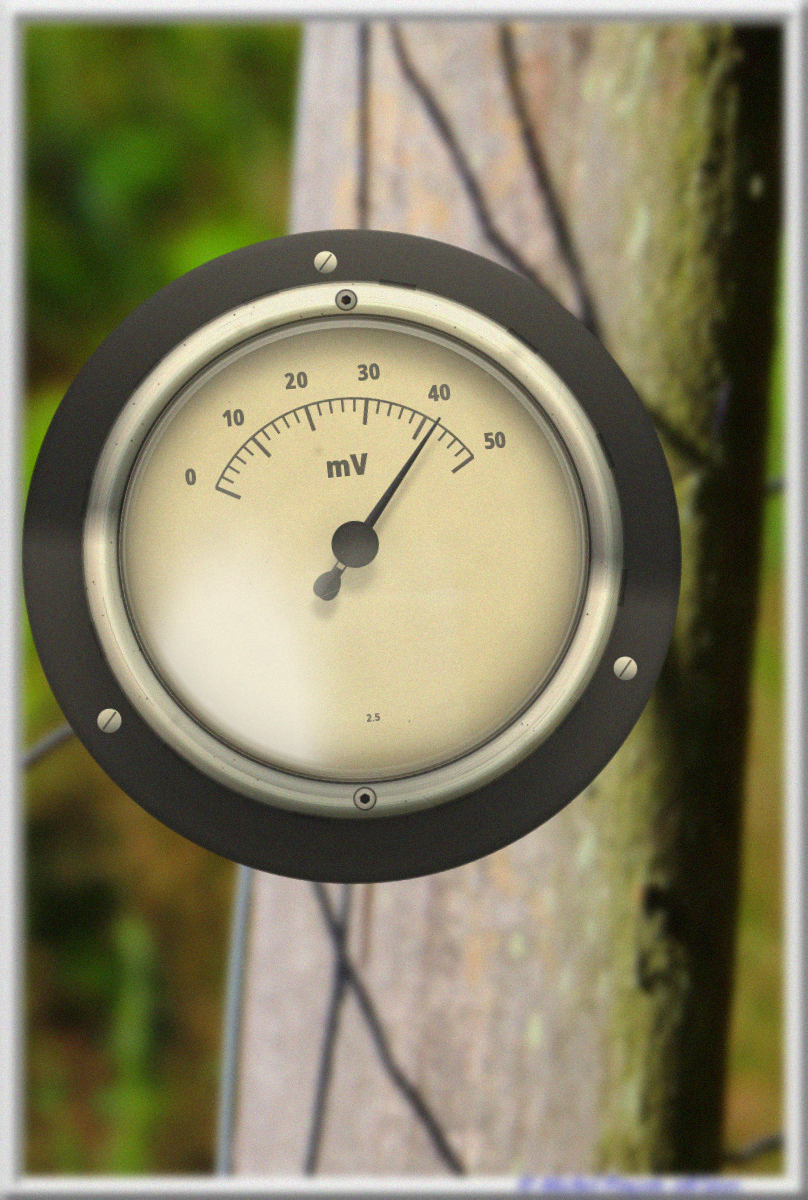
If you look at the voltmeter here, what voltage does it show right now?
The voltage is 42 mV
